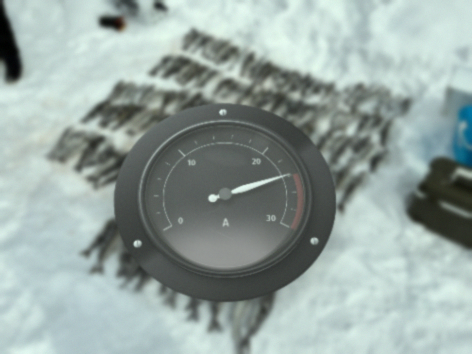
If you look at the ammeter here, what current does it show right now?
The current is 24 A
